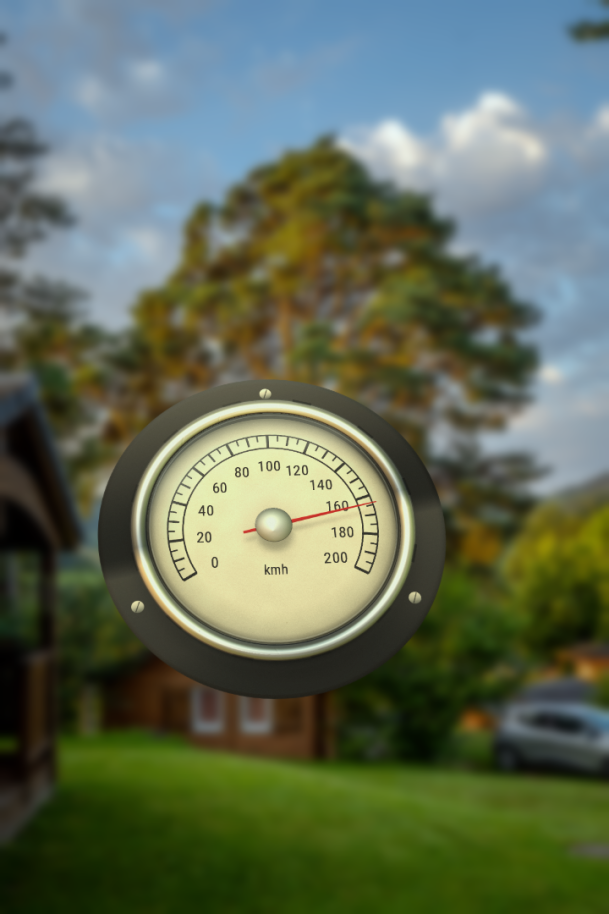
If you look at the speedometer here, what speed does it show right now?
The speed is 165 km/h
